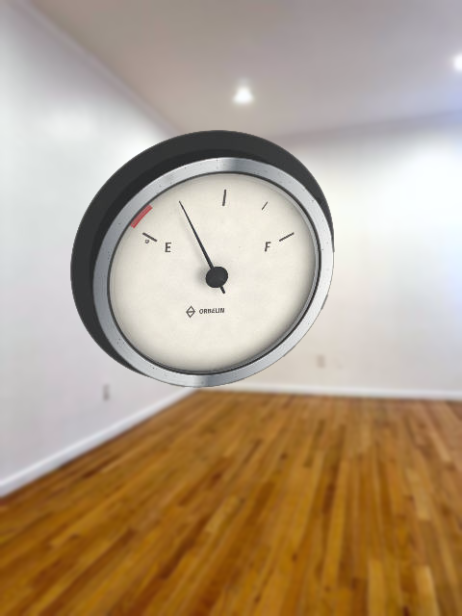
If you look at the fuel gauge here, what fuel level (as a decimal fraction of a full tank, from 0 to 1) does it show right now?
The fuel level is 0.25
